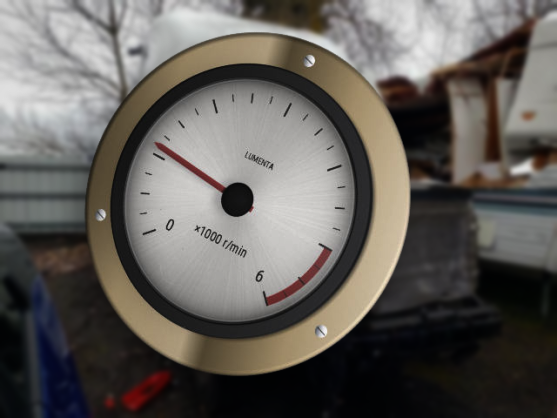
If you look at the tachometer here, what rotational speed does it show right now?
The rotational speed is 1125 rpm
